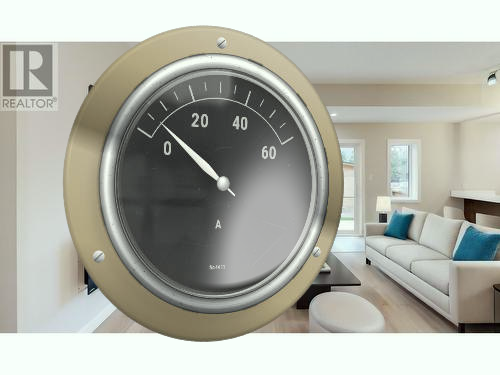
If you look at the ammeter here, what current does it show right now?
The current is 5 A
